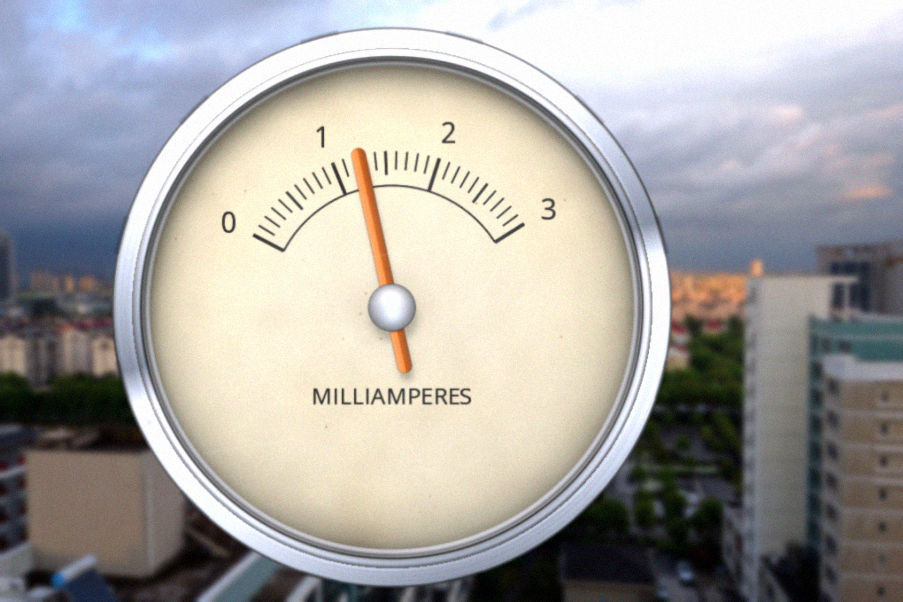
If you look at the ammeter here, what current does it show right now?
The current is 1.25 mA
